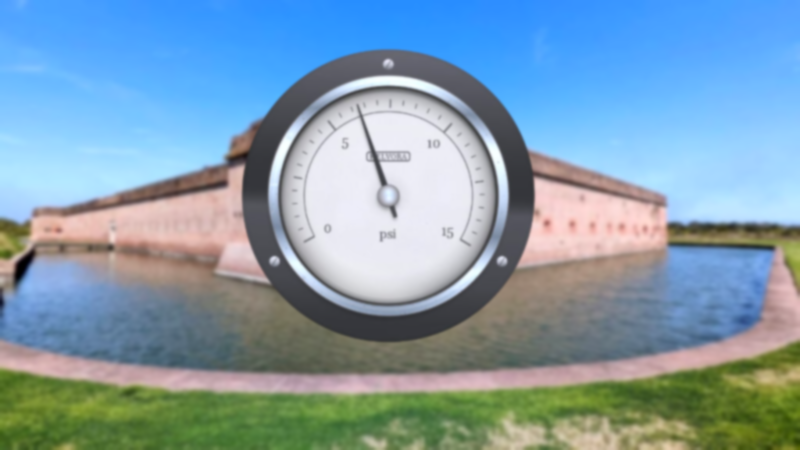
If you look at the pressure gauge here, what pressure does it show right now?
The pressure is 6.25 psi
